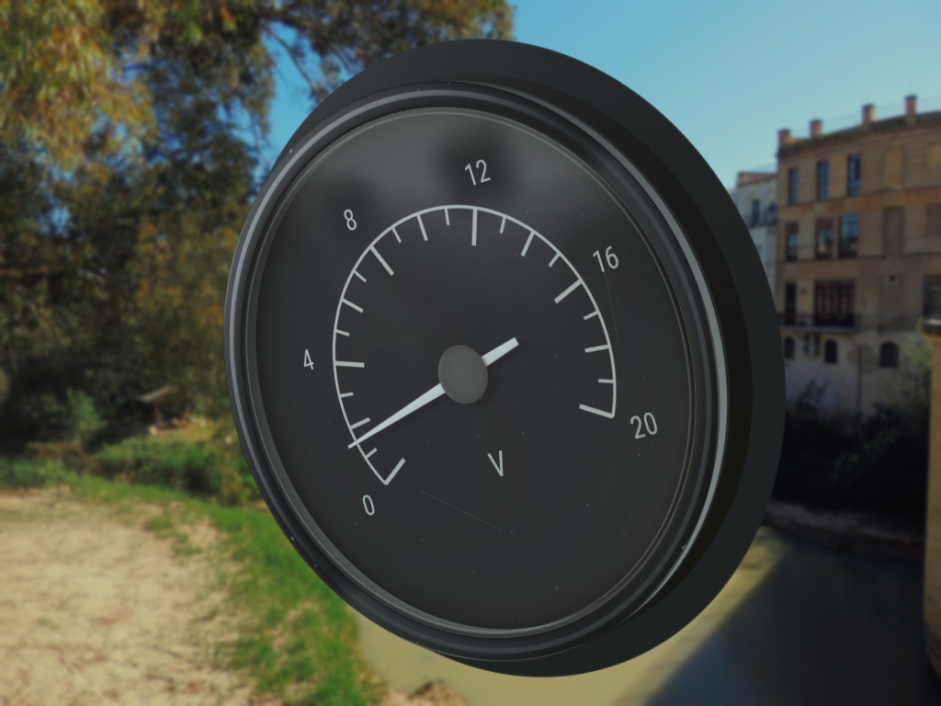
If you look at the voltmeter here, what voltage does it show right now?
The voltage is 1.5 V
